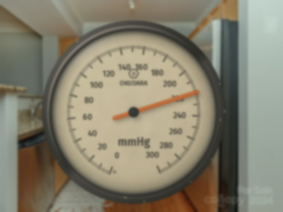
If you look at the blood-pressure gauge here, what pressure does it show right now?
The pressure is 220 mmHg
